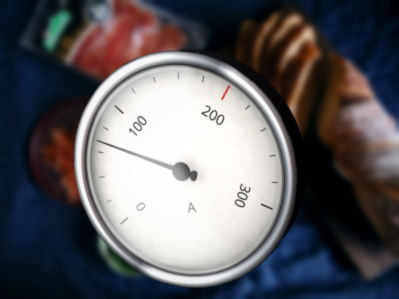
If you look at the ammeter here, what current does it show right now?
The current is 70 A
